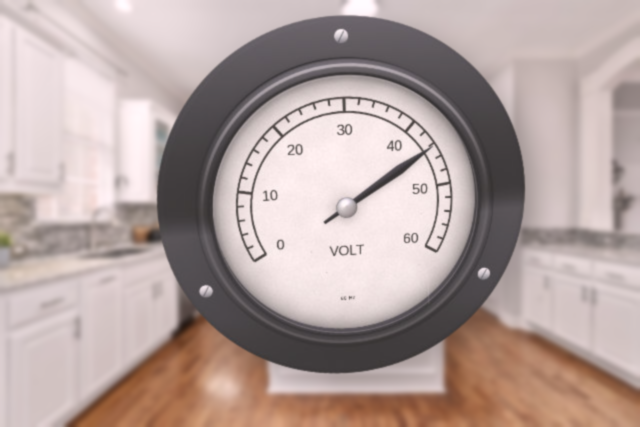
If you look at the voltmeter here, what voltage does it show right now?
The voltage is 44 V
